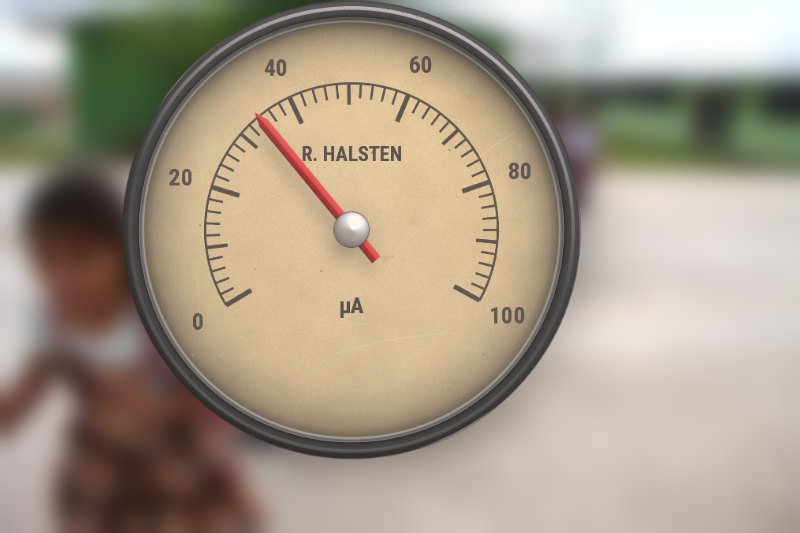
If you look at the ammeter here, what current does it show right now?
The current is 34 µA
